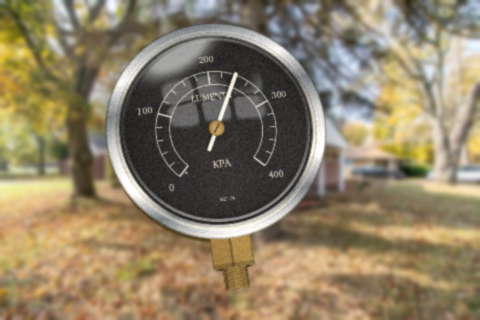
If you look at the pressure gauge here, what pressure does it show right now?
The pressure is 240 kPa
